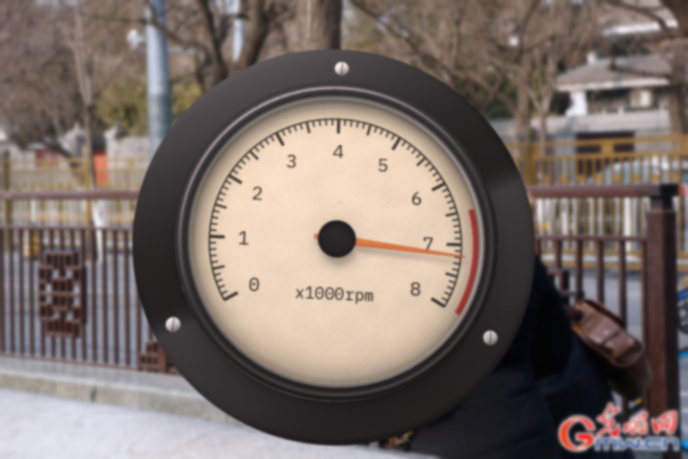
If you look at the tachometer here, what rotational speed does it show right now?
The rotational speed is 7200 rpm
